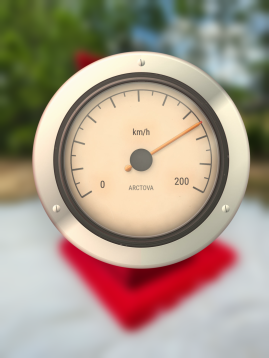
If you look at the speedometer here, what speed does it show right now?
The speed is 150 km/h
